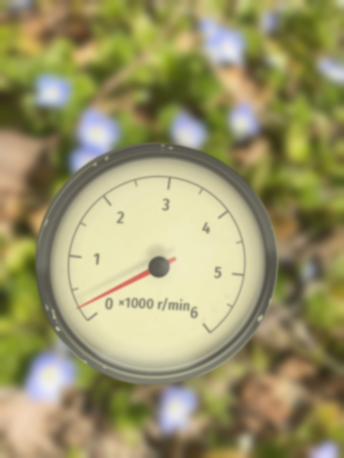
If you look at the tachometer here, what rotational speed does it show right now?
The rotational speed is 250 rpm
